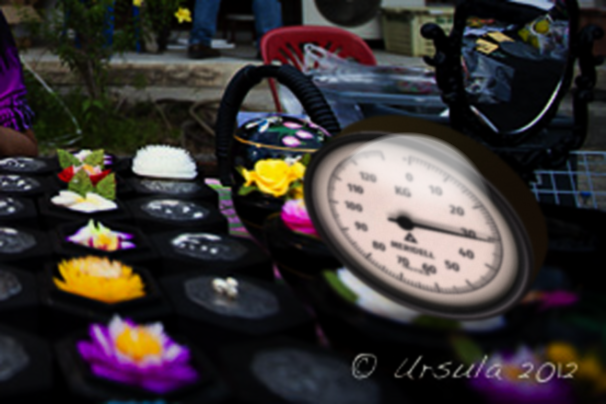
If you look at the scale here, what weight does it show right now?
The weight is 30 kg
